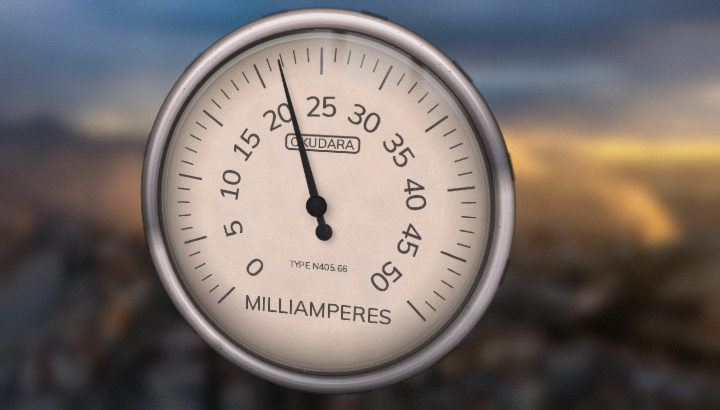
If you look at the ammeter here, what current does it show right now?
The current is 22 mA
